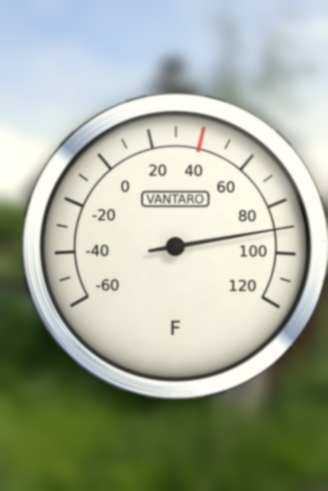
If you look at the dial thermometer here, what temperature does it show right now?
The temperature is 90 °F
